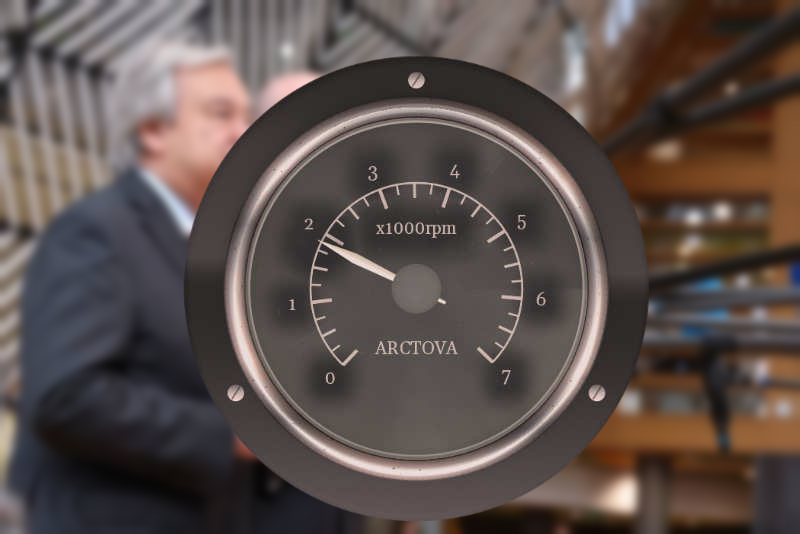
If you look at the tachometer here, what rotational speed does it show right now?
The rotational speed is 1875 rpm
